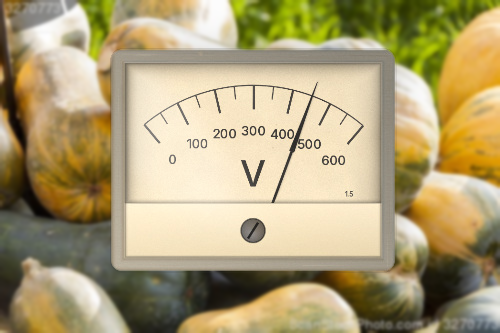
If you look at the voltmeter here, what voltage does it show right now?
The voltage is 450 V
